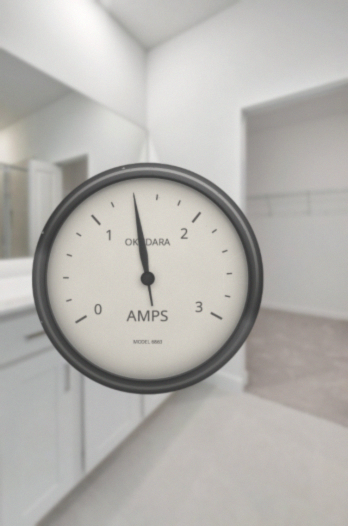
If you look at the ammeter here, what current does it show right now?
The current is 1.4 A
